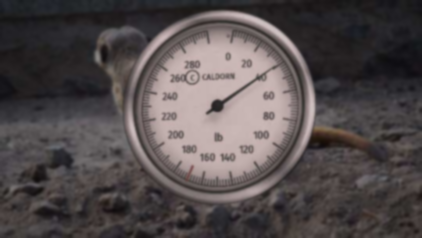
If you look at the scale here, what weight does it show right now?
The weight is 40 lb
